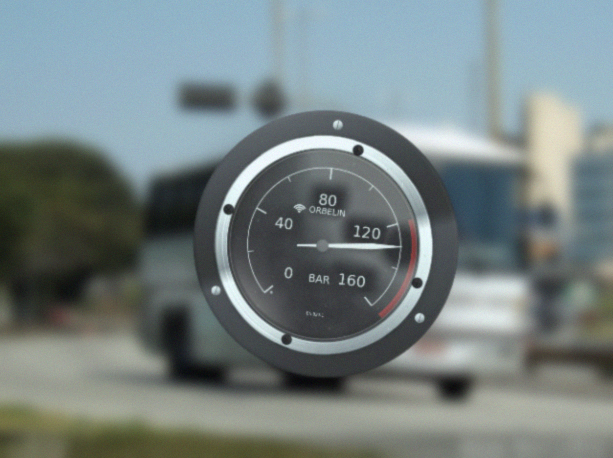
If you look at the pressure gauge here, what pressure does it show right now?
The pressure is 130 bar
